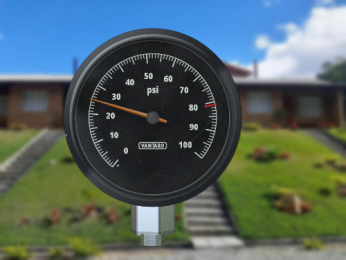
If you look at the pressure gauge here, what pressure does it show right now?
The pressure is 25 psi
